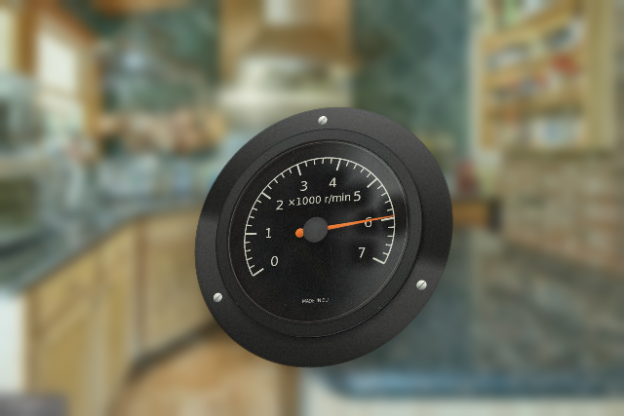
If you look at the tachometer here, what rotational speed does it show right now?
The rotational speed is 6000 rpm
